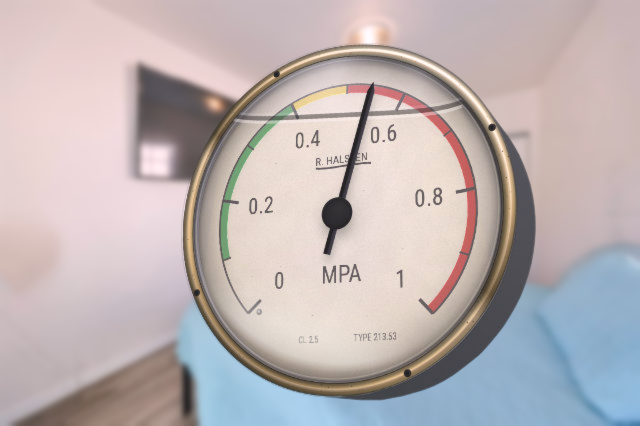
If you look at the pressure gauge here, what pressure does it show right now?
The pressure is 0.55 MPa
